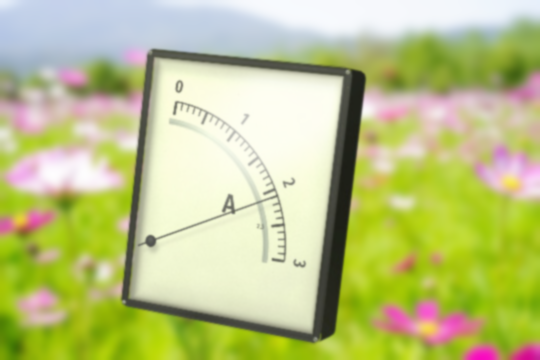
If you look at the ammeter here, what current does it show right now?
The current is 2.1 A
